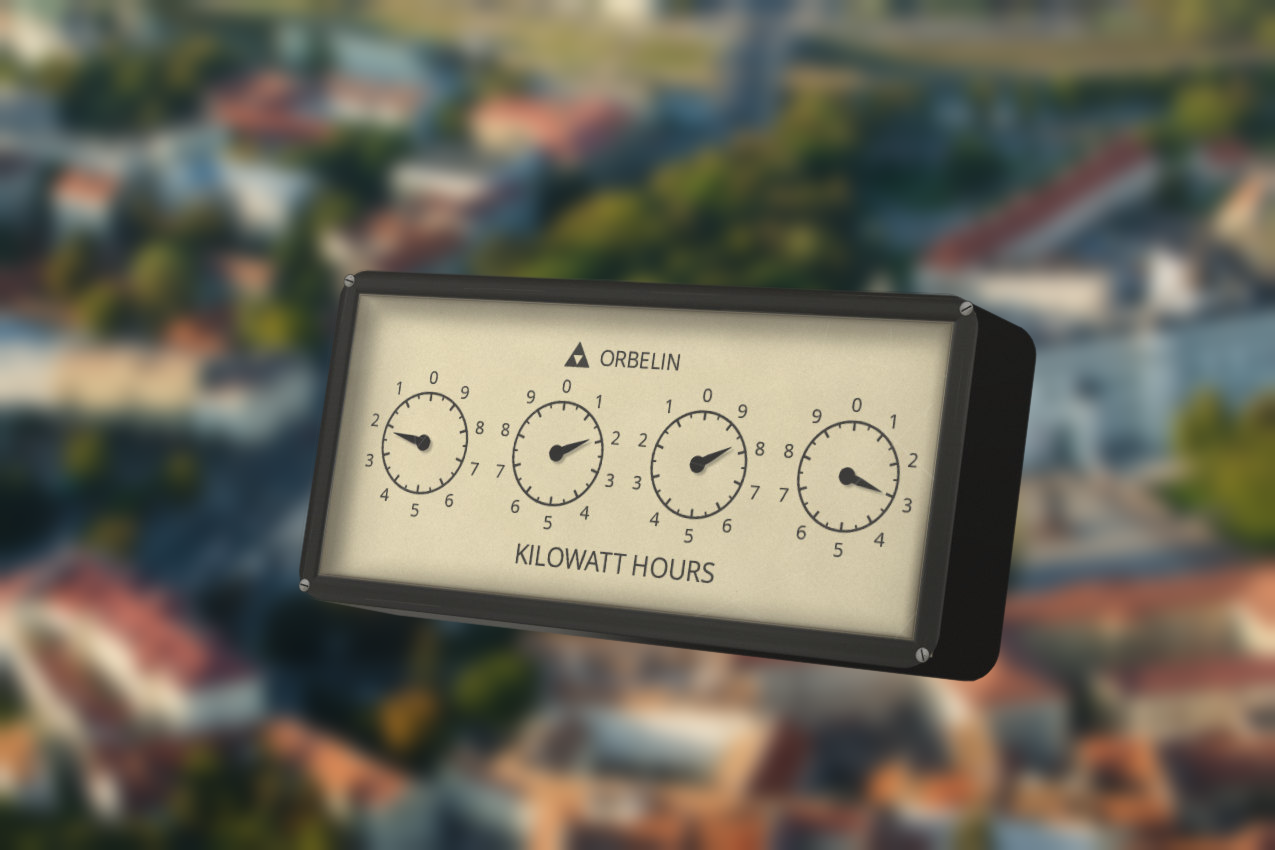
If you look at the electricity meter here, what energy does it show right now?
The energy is 2183 kWh
